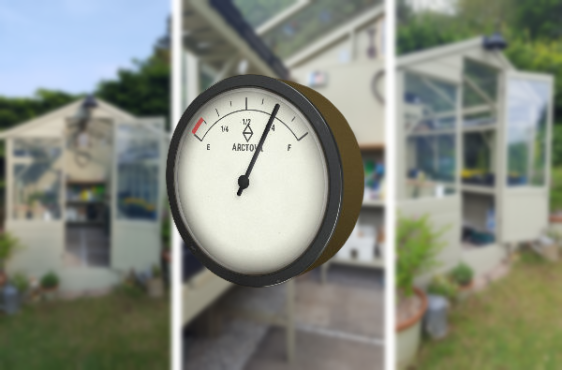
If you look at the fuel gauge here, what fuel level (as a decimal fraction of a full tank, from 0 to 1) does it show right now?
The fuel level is 0.75
